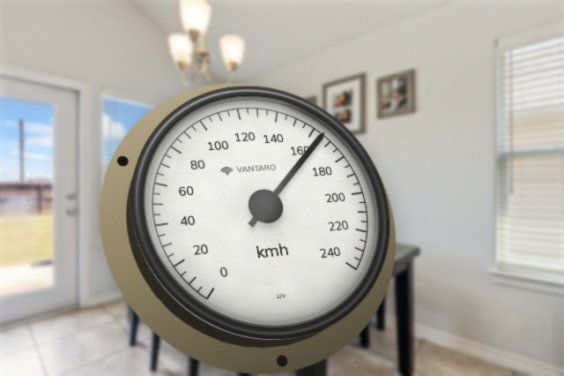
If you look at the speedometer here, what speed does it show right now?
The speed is 165 km/h
